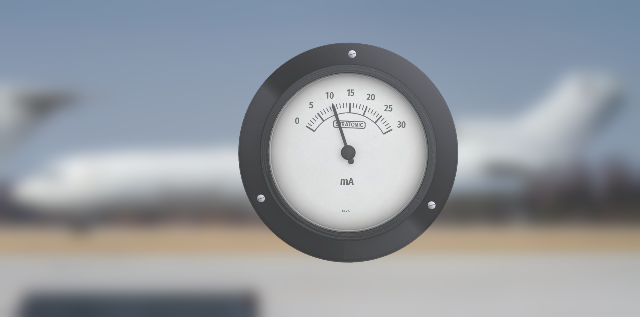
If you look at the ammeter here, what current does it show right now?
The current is 10 mA
